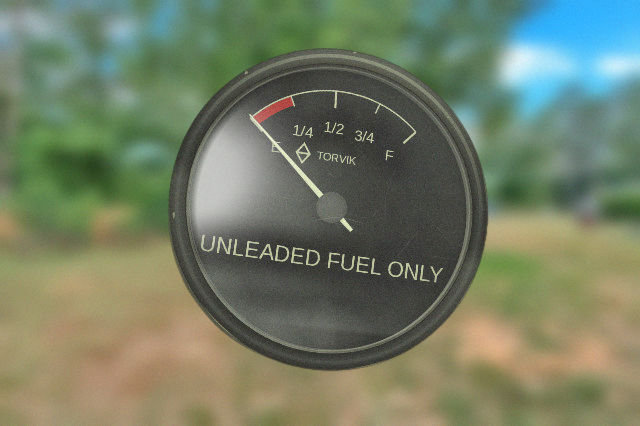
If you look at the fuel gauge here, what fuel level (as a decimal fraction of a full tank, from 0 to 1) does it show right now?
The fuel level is 0
